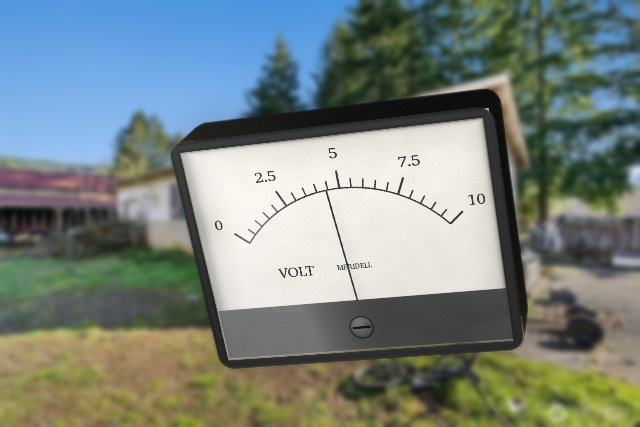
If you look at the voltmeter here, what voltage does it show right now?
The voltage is 4.5 V
